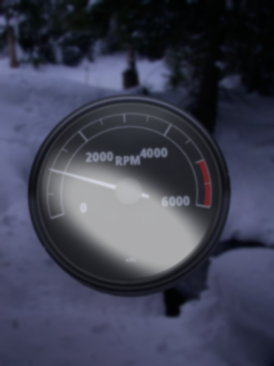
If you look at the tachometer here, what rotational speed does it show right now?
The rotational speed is 1000 rpm
